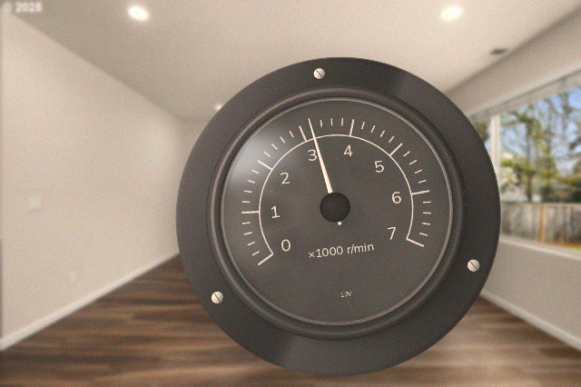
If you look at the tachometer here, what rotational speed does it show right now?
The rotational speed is 3200 rpm
